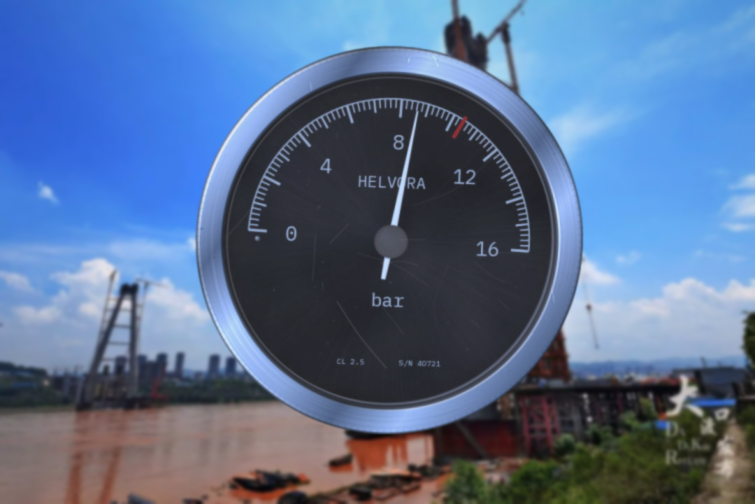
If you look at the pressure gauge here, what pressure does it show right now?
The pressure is 8.6 bar
